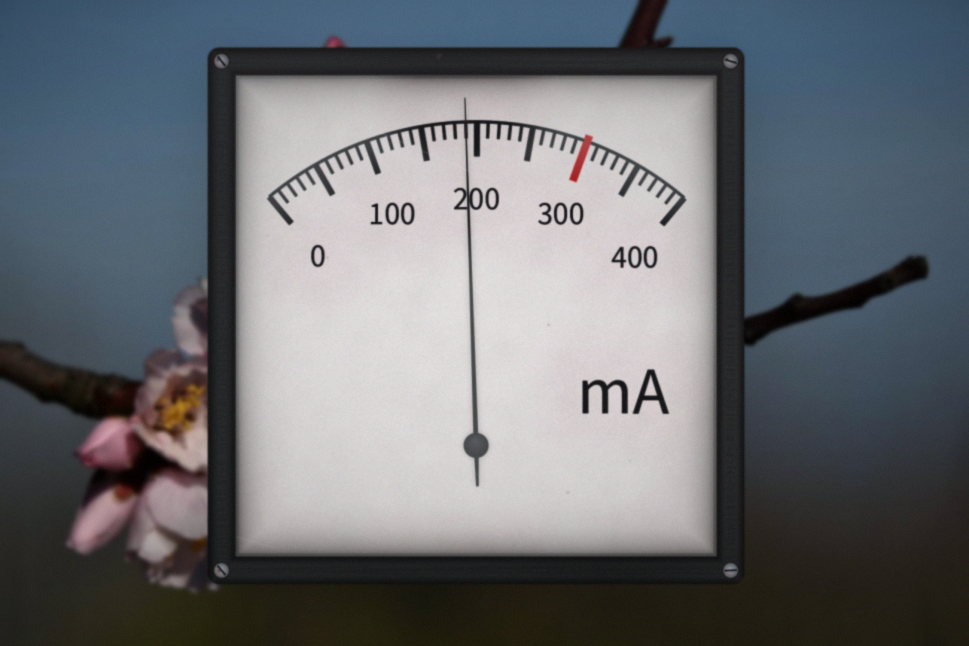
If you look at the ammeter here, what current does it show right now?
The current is 190 mA
